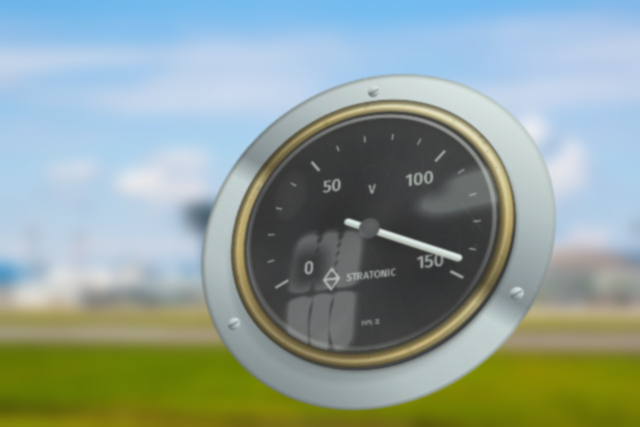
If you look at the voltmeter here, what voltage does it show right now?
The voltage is 145 V
